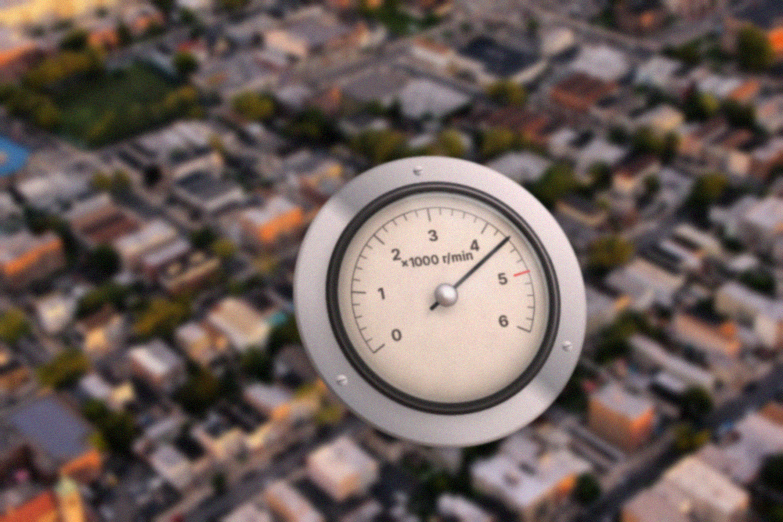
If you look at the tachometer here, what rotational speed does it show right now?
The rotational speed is 4400 rpm
